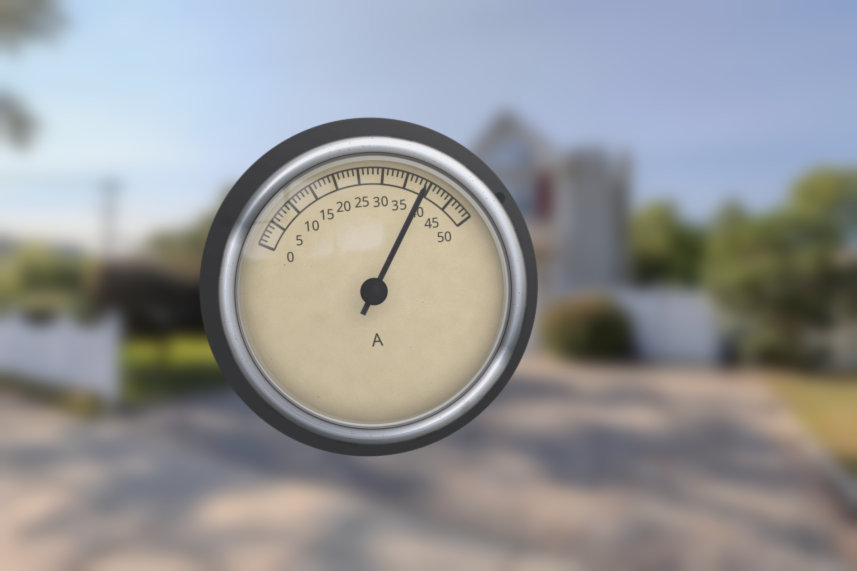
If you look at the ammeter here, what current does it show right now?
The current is 39 A
